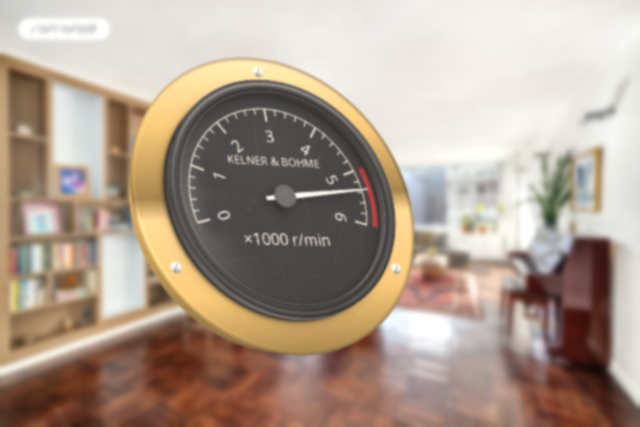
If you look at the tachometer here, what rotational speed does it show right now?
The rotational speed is 5400 rpm
